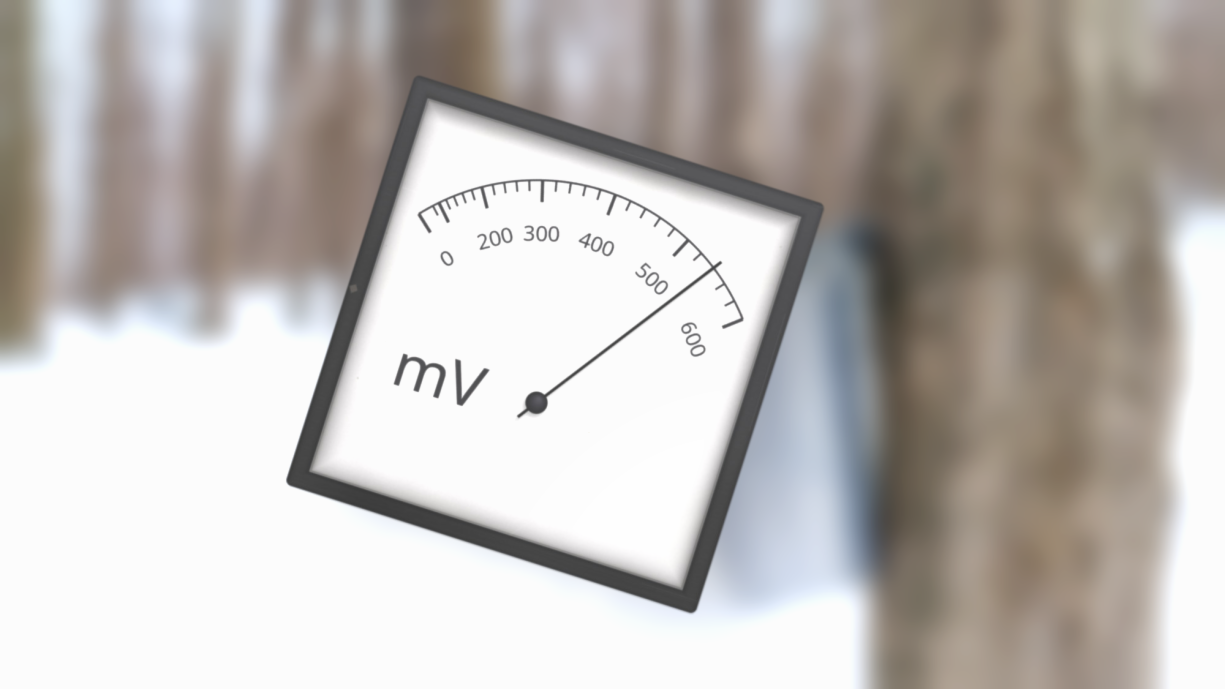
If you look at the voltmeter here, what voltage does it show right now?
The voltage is 540 mV
